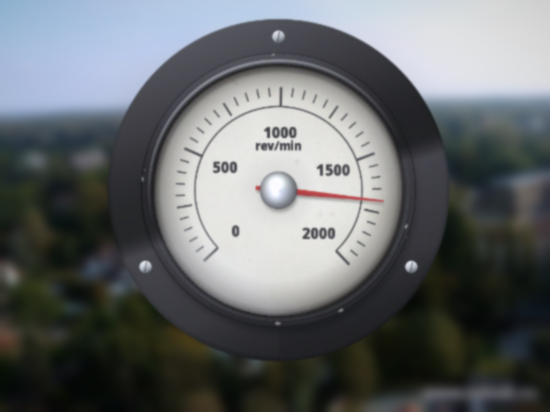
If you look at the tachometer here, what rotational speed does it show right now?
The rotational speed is 1700 rpm
